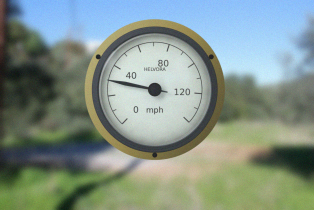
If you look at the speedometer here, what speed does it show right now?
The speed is 30 mph
